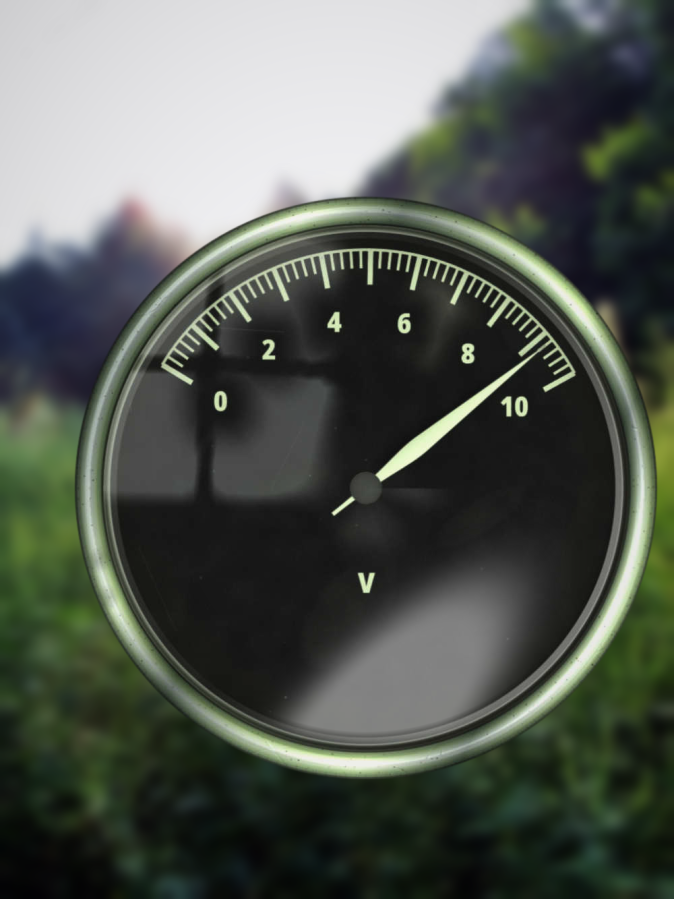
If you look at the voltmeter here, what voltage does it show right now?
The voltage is 9.2 V
